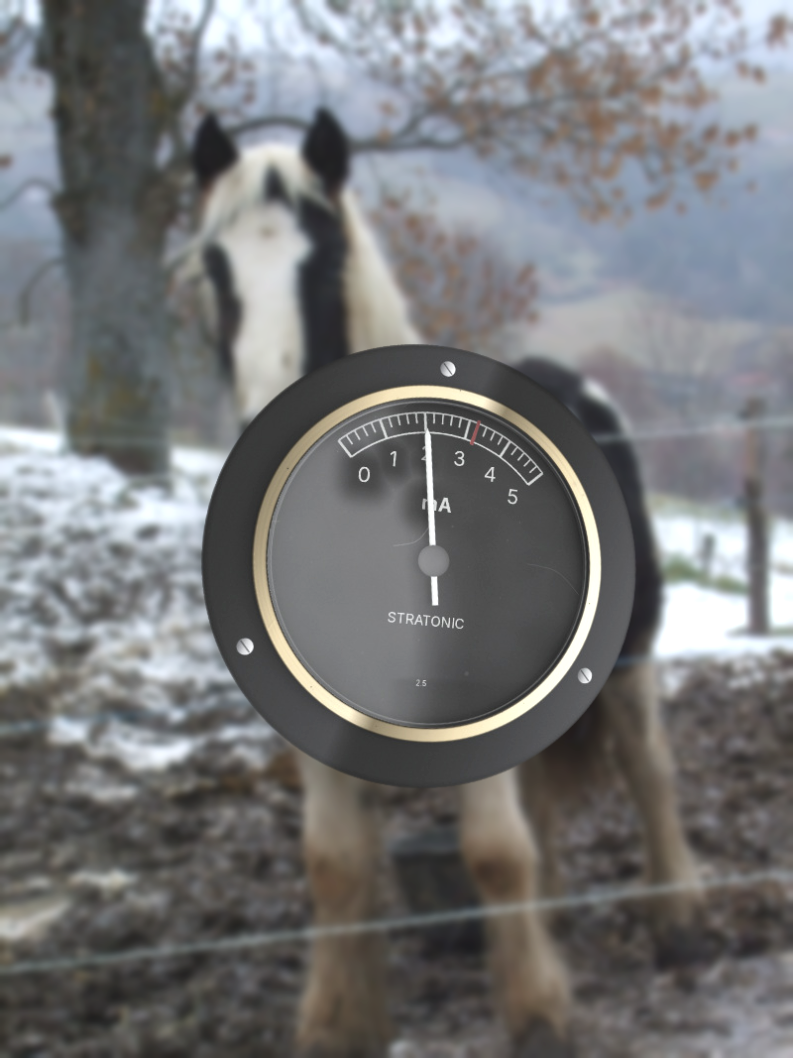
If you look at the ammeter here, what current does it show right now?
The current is 2 mA
